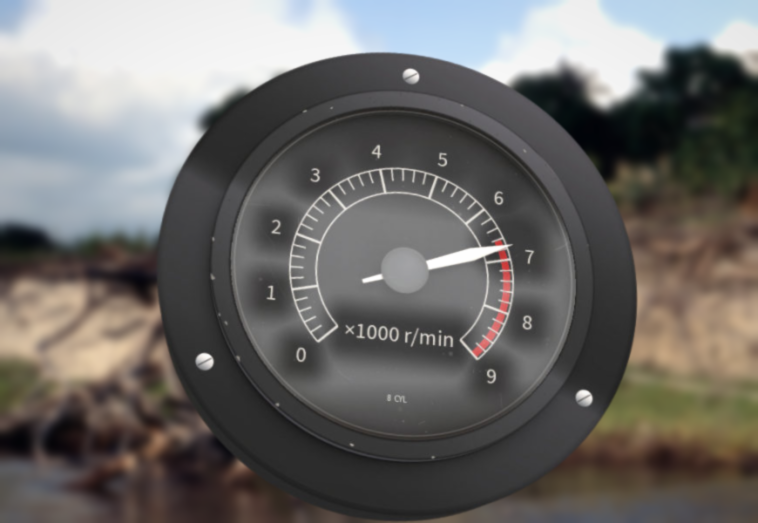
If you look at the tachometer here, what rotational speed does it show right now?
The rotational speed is 6800 rpm
